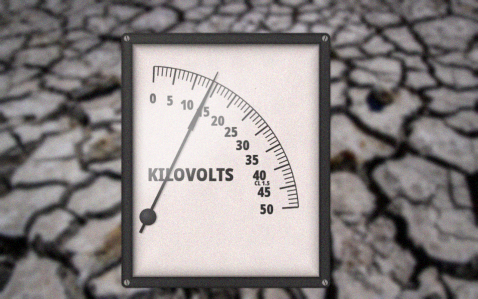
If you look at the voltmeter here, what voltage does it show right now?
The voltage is 14 kV
